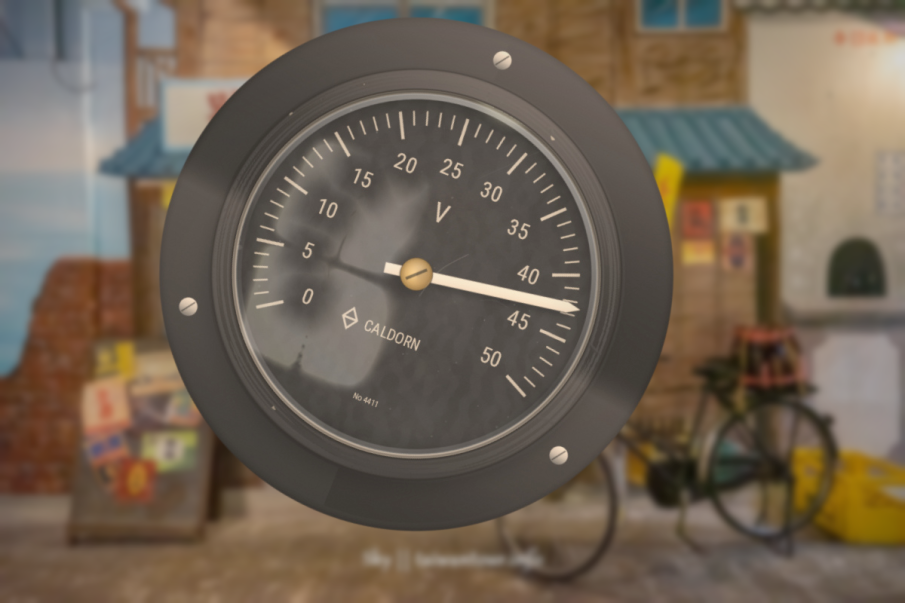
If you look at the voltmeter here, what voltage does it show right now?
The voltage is 42.5 V
